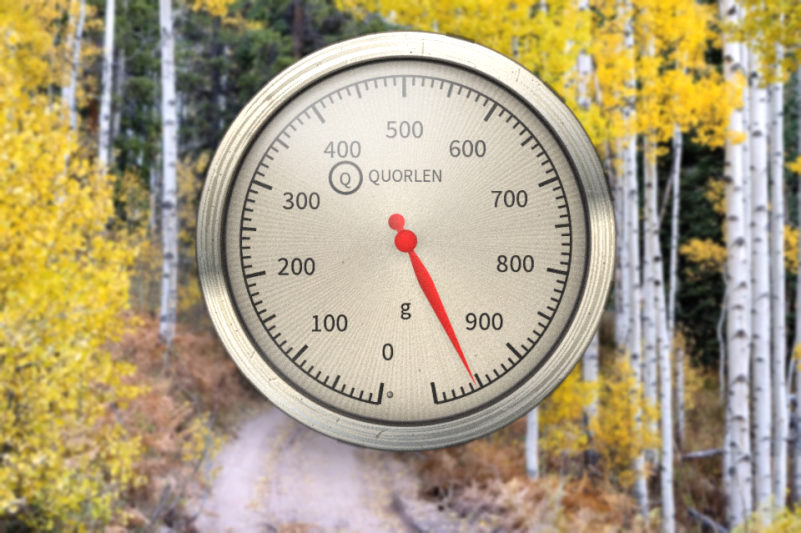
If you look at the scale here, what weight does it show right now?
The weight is 955 g
